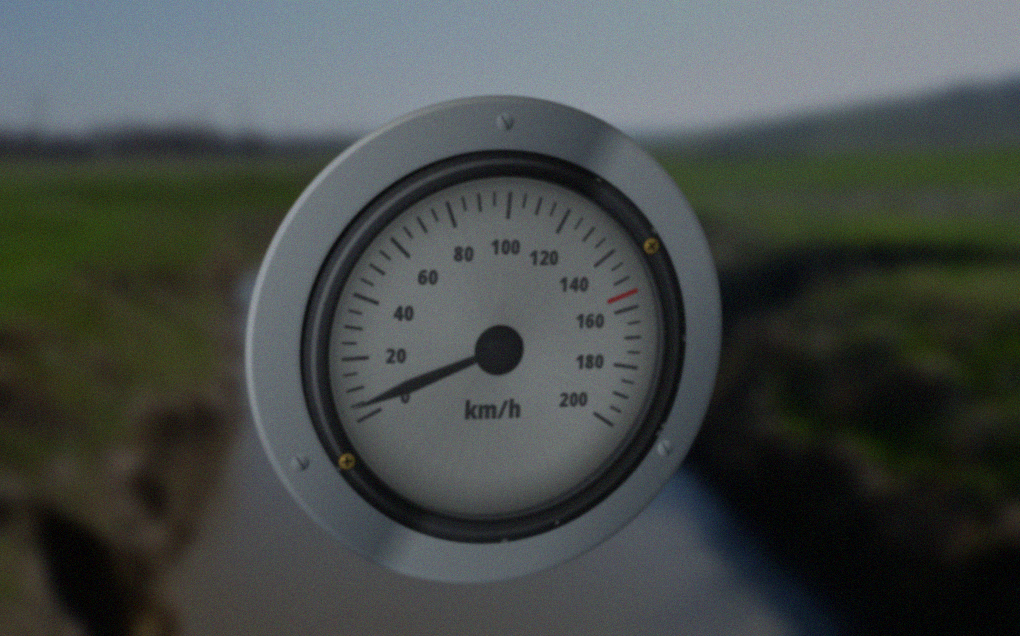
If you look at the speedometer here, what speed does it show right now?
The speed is 5 km/h
